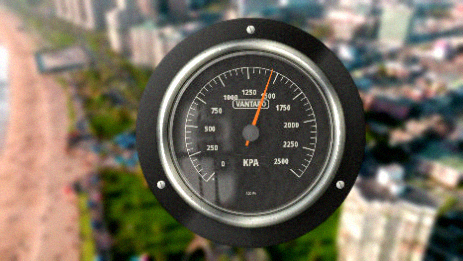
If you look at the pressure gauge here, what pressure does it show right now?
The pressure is 1450 kPa
